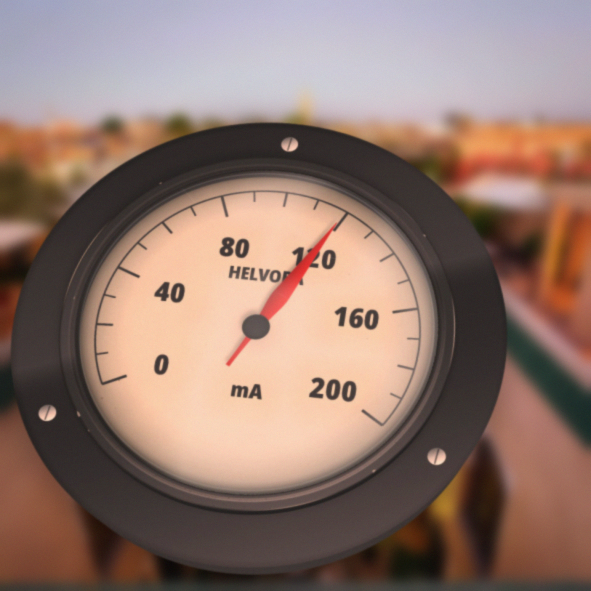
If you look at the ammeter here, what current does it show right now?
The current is 120 mA
